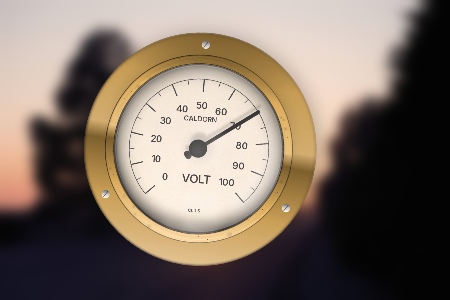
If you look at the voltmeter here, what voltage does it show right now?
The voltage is 70 V
